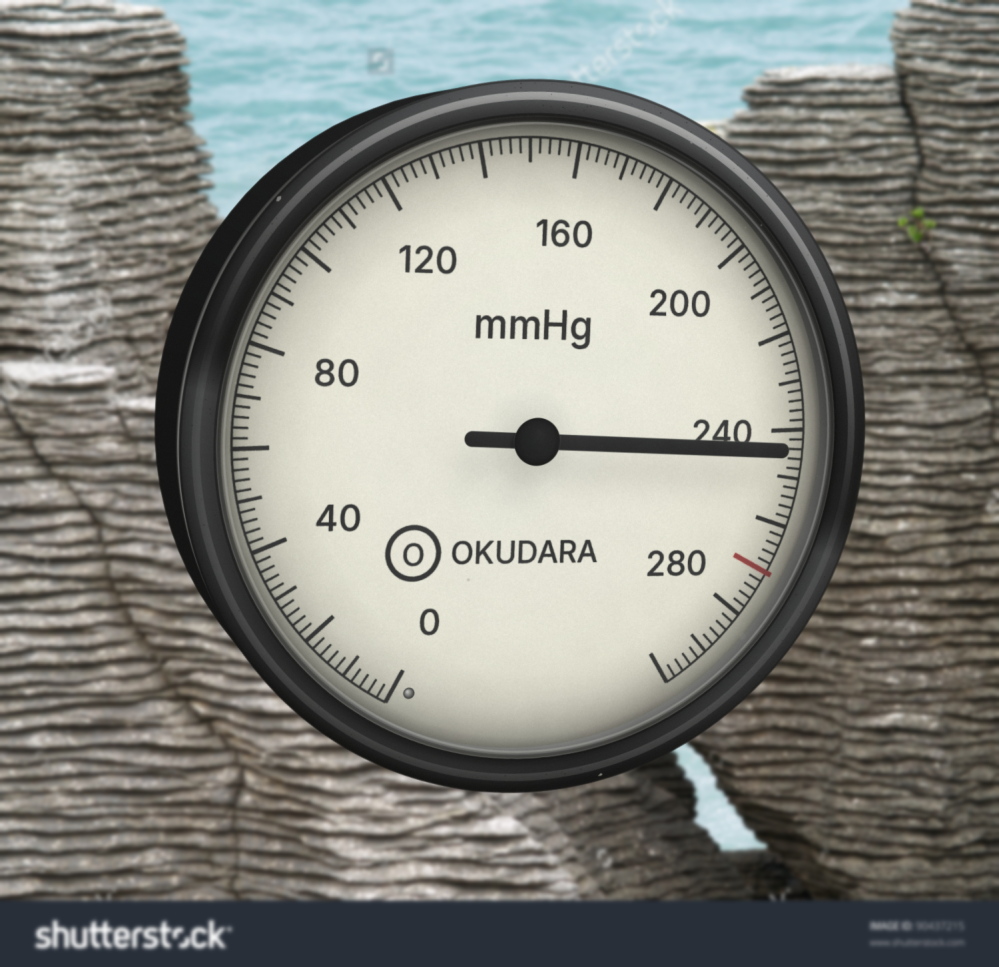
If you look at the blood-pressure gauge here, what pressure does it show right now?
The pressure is 244 mmHg
